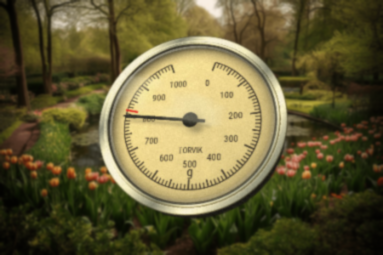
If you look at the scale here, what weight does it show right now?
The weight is 800 g
